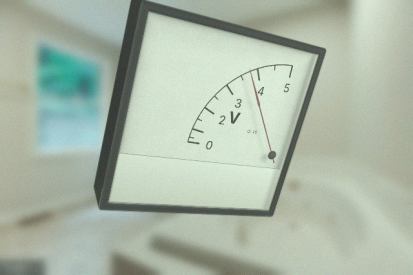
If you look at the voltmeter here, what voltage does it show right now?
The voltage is 3.75 V
